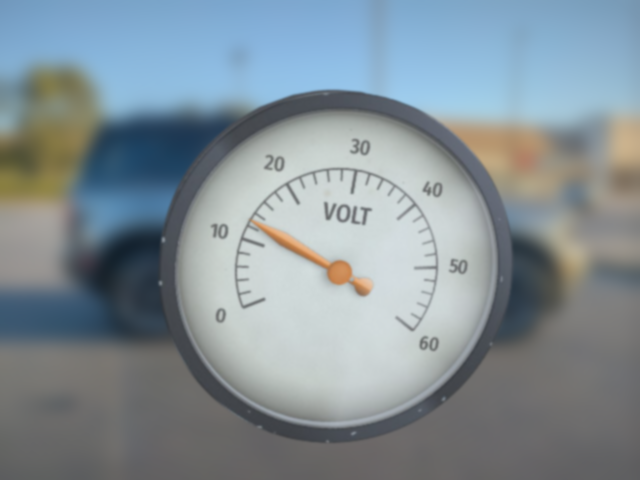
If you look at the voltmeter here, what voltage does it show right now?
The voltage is 13 V
